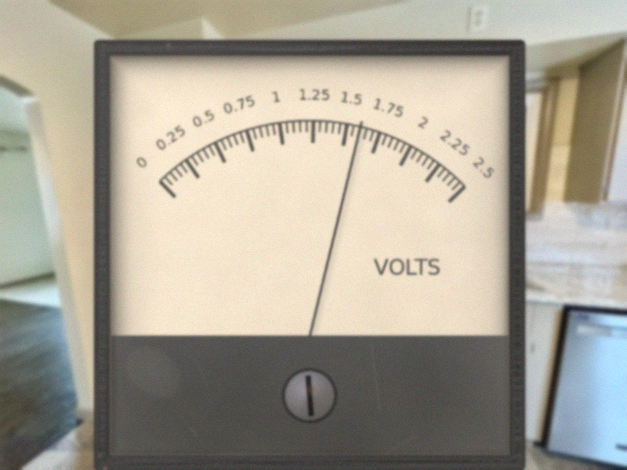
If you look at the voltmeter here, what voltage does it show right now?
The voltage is 1.6 V
